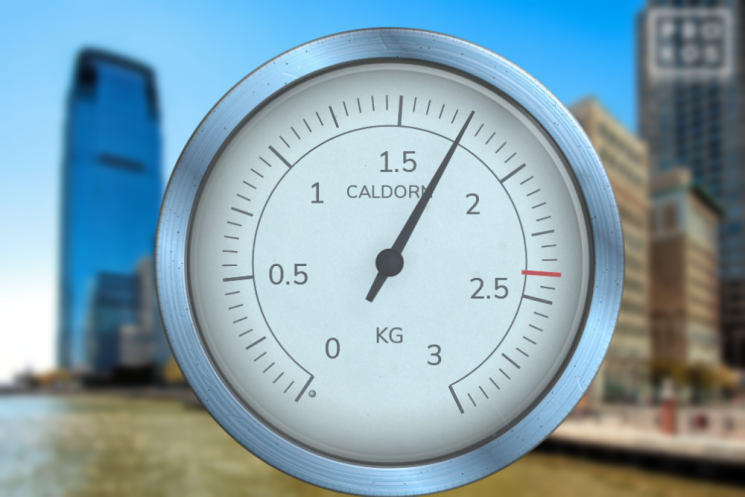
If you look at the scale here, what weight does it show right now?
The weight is 1.75 kg
